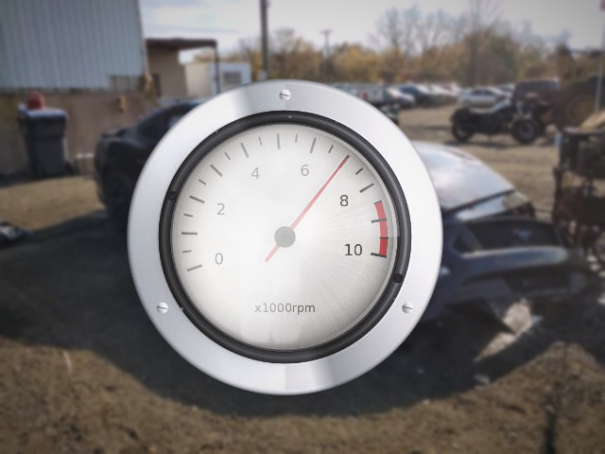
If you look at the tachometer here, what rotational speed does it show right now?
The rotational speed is 7000 rpm
